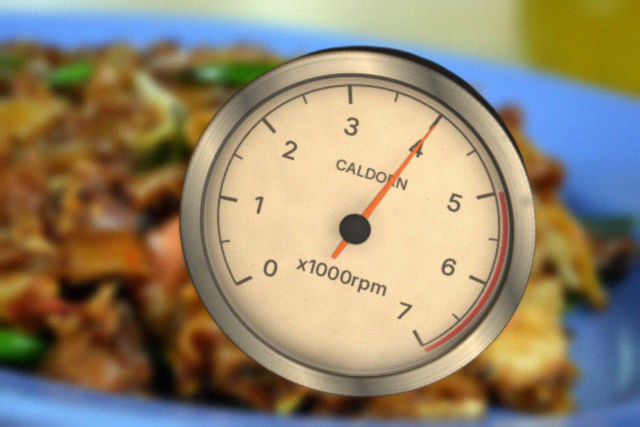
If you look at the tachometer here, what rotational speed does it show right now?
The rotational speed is 4000 rpm
